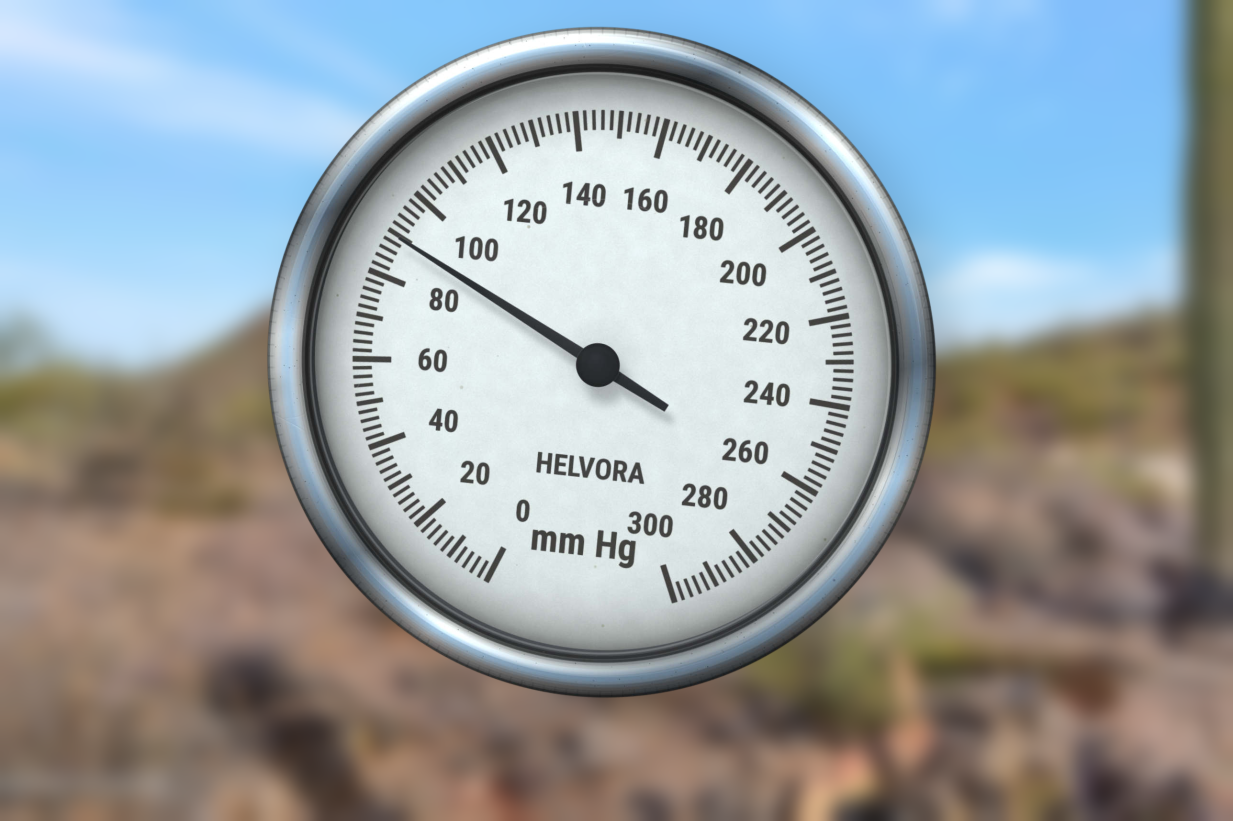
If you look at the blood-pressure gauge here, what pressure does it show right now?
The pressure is 90 mmHg
